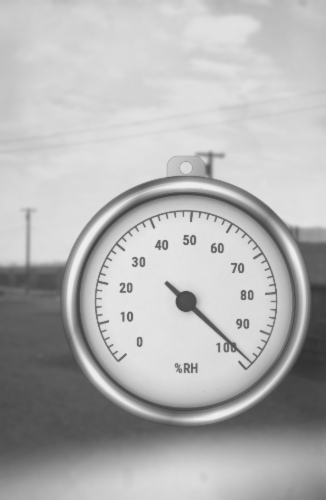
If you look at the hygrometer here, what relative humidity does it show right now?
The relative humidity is 98 %
